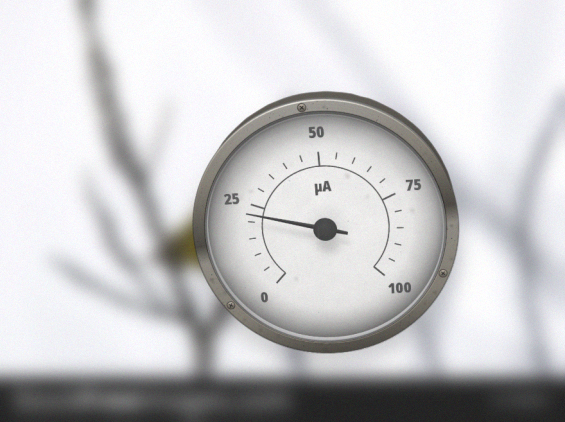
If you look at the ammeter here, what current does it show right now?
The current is 22.5 µA
